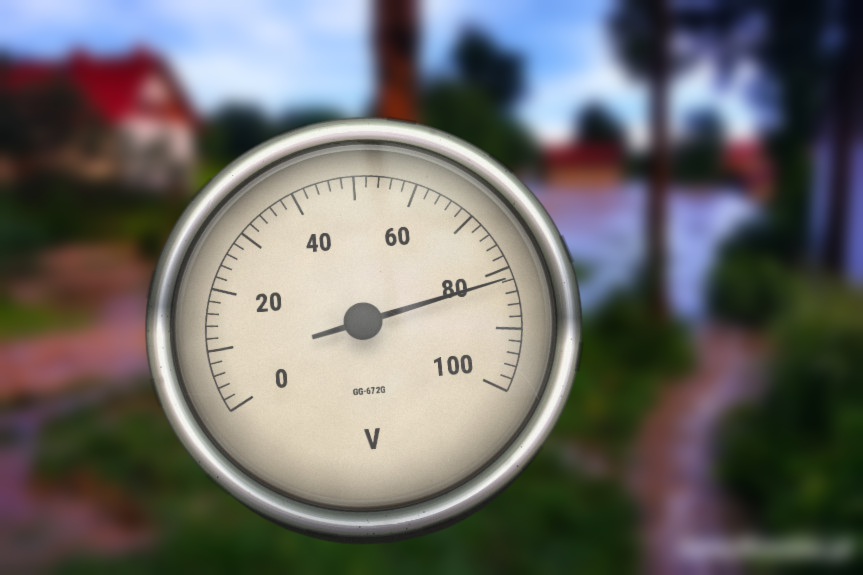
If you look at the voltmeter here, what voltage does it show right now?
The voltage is 82 V
